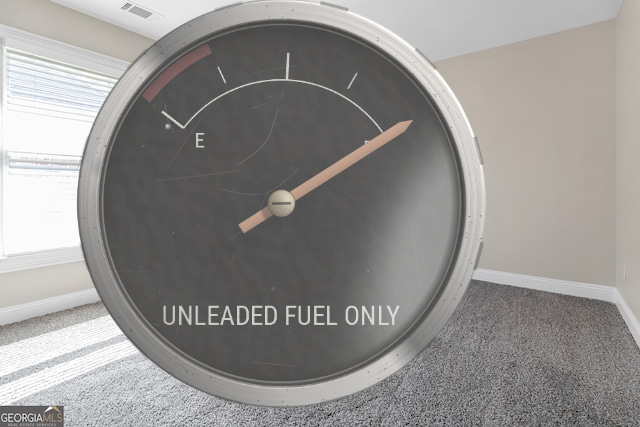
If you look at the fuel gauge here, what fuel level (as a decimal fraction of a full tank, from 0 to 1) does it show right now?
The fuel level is 1
